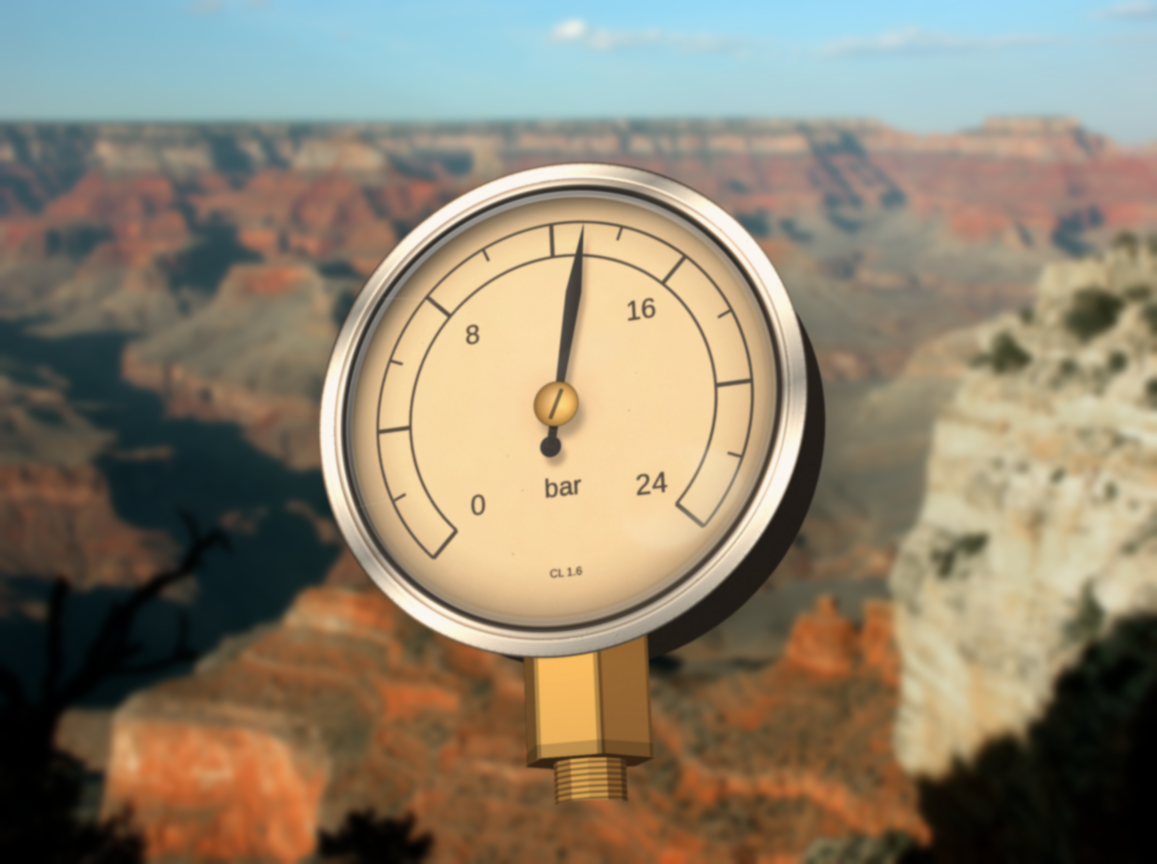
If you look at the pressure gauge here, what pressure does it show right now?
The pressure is 13 bar
